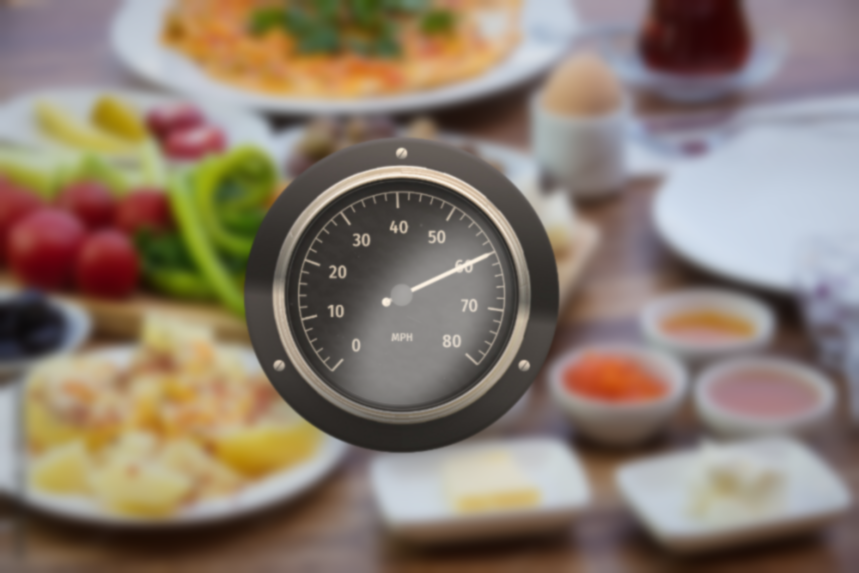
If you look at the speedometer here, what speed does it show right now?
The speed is 60 mph
